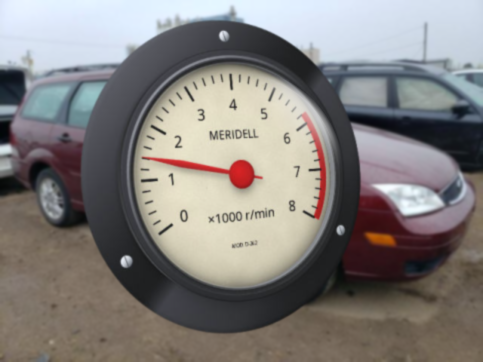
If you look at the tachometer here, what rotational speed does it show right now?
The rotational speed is 1400 rpm
